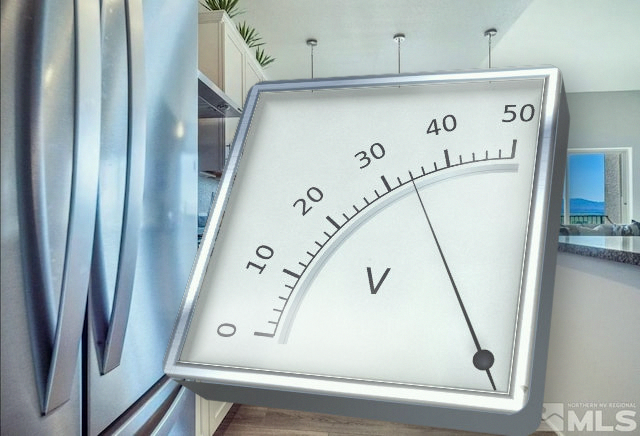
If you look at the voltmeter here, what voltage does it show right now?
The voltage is 34 V
